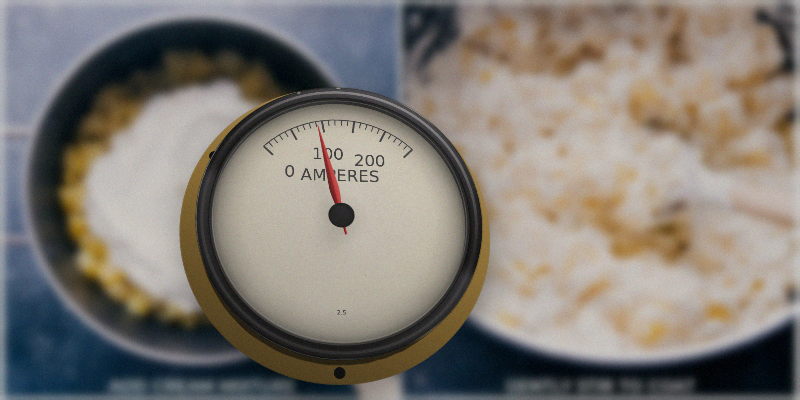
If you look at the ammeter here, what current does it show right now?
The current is 90 A
